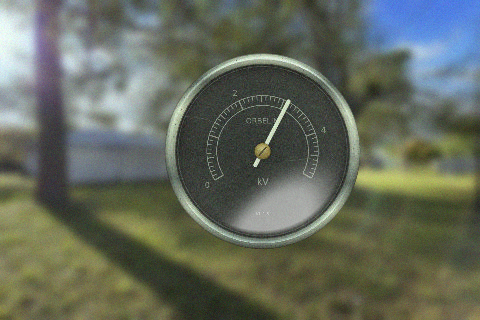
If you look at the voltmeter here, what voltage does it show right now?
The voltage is 3.1 kV
